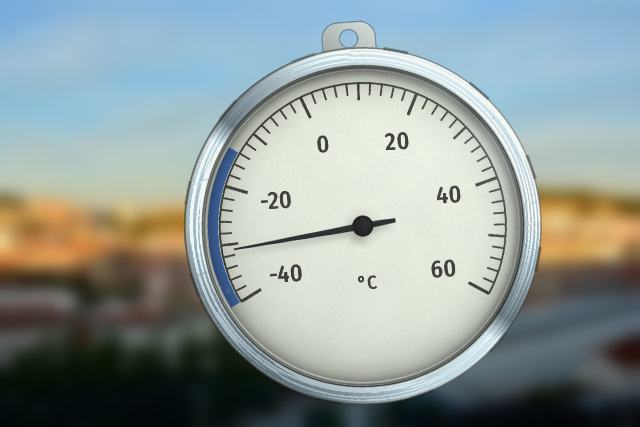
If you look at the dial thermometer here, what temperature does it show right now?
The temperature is -31 °C
